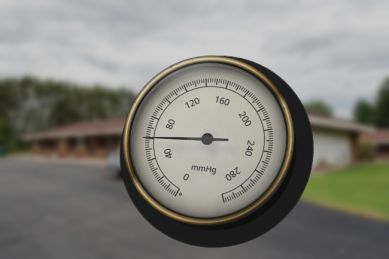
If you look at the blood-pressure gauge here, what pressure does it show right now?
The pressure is 60 mmHg
